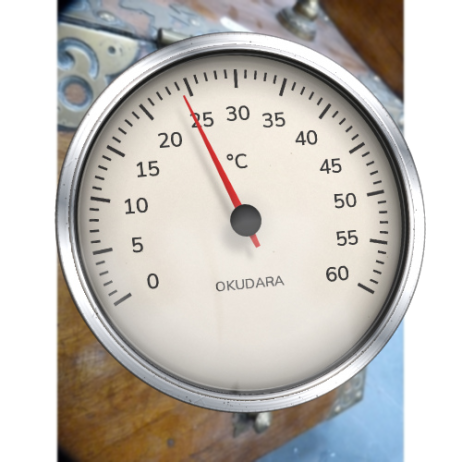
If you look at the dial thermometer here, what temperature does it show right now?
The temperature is 24 °C
